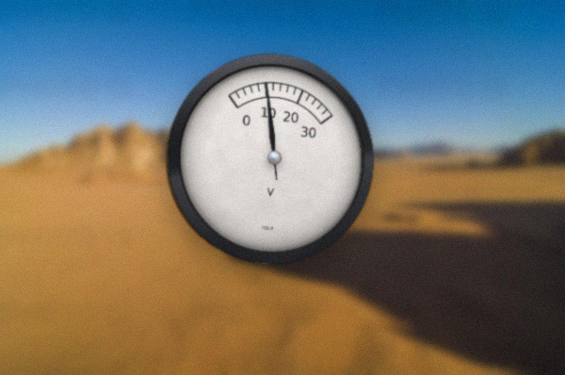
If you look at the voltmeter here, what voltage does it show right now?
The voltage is 10 V
